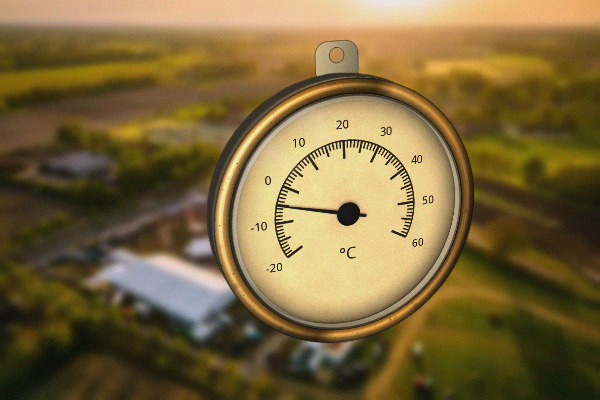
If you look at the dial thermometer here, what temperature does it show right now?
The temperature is -5 °C
